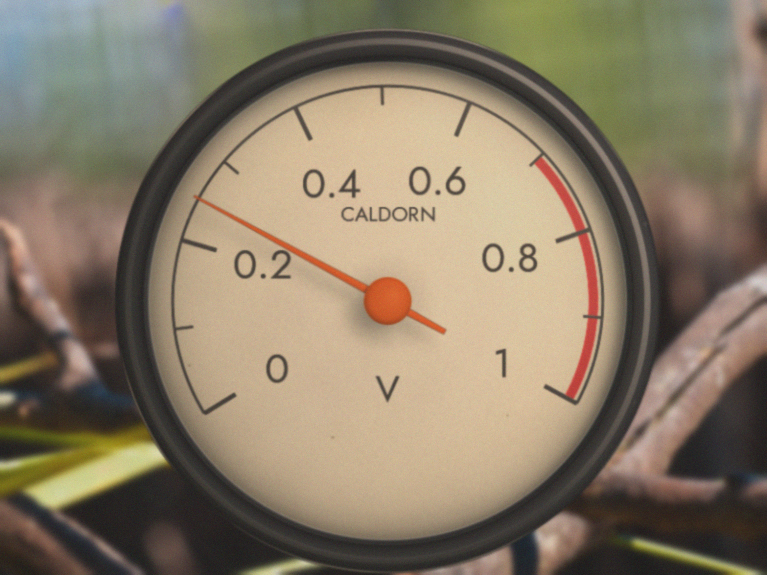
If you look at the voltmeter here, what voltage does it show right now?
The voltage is 0.25 V
